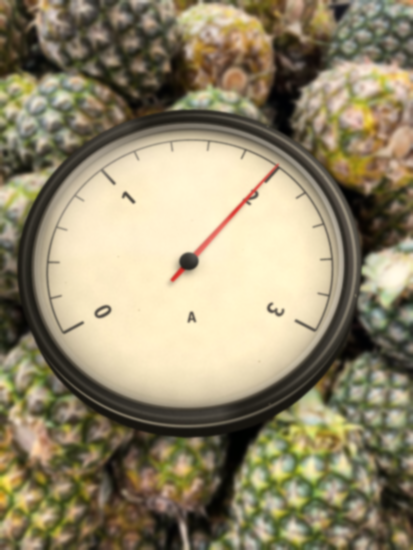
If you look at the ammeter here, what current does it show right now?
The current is 2 A
